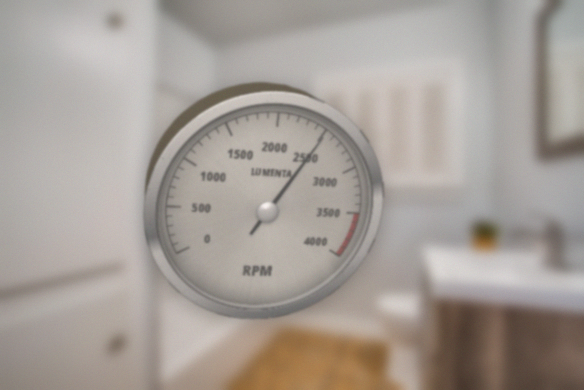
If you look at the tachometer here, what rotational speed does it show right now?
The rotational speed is 2500 rpm
